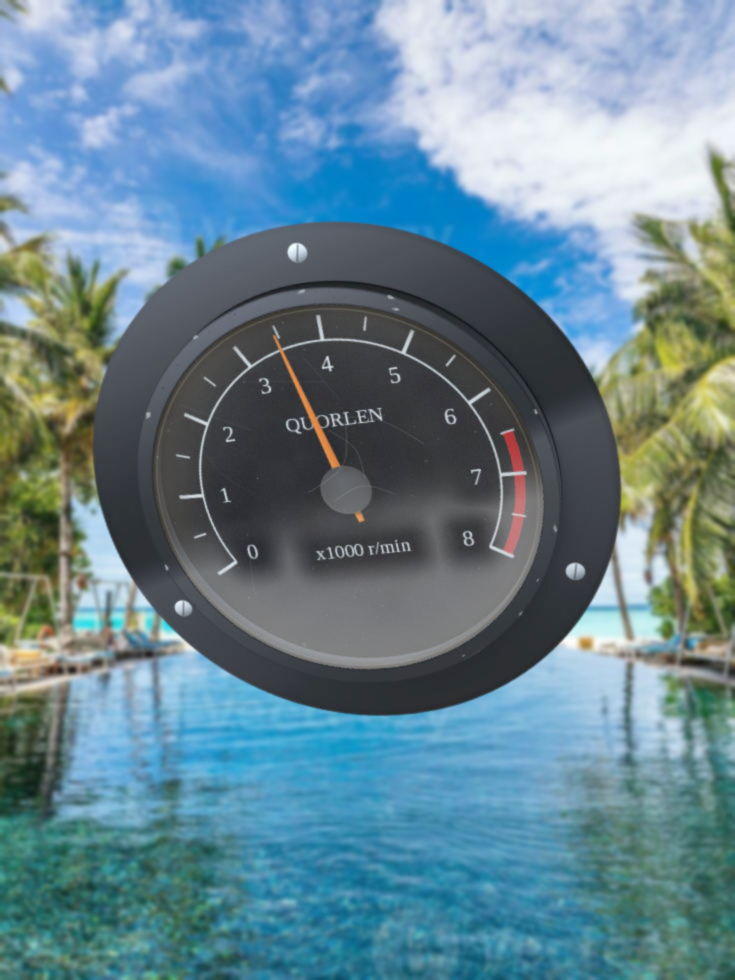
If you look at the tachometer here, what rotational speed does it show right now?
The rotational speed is 3500 rpm
